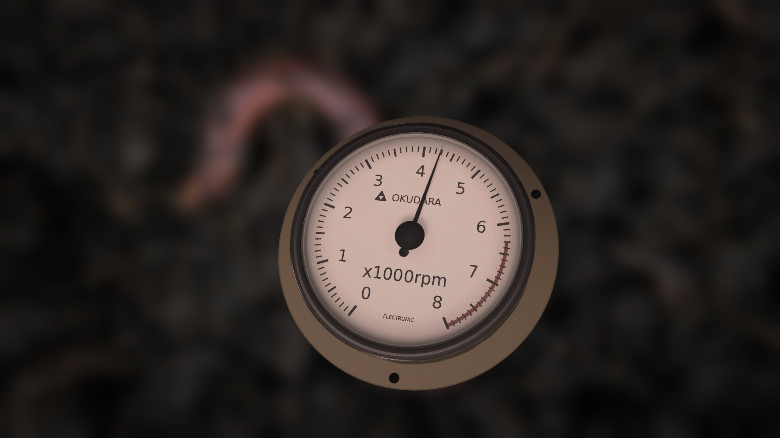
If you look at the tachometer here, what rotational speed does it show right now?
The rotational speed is 4300 rpm
